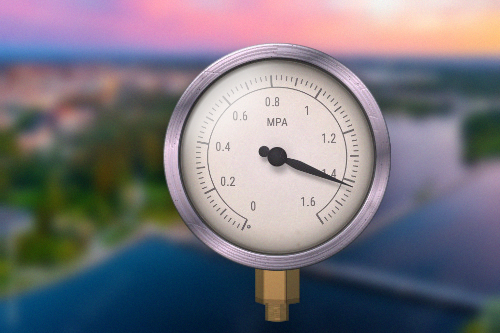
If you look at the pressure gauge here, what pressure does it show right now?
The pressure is 1.42 MPa
